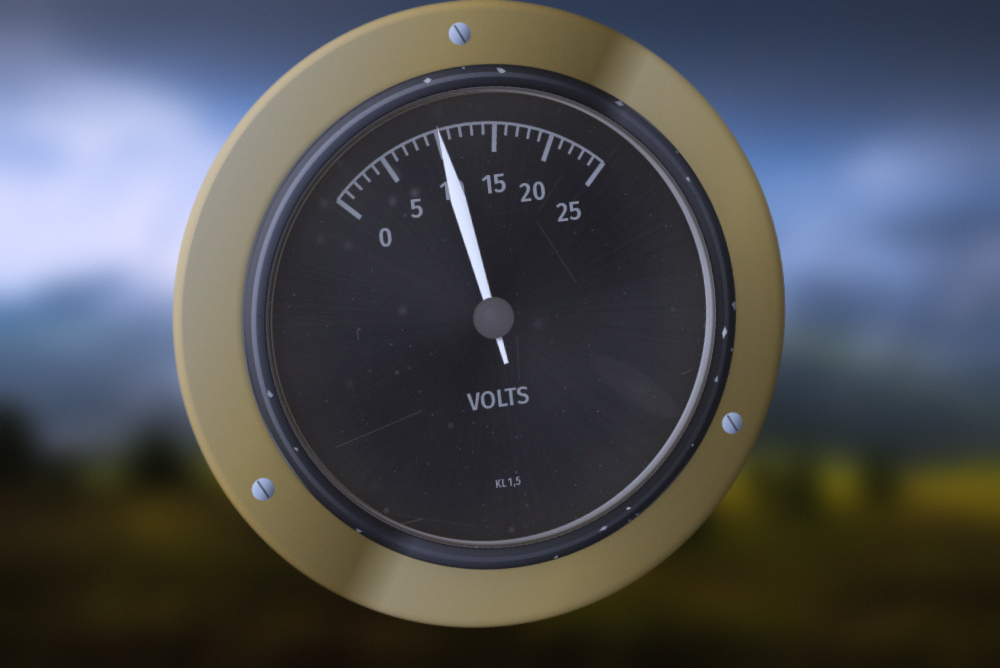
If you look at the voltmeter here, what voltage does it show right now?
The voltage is 10 V
